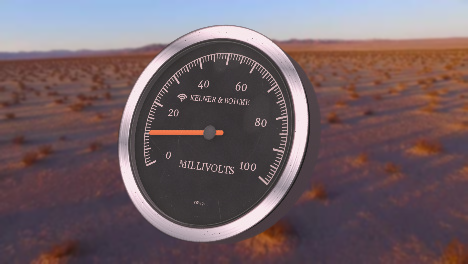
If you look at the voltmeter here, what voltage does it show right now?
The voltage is 10 mV
